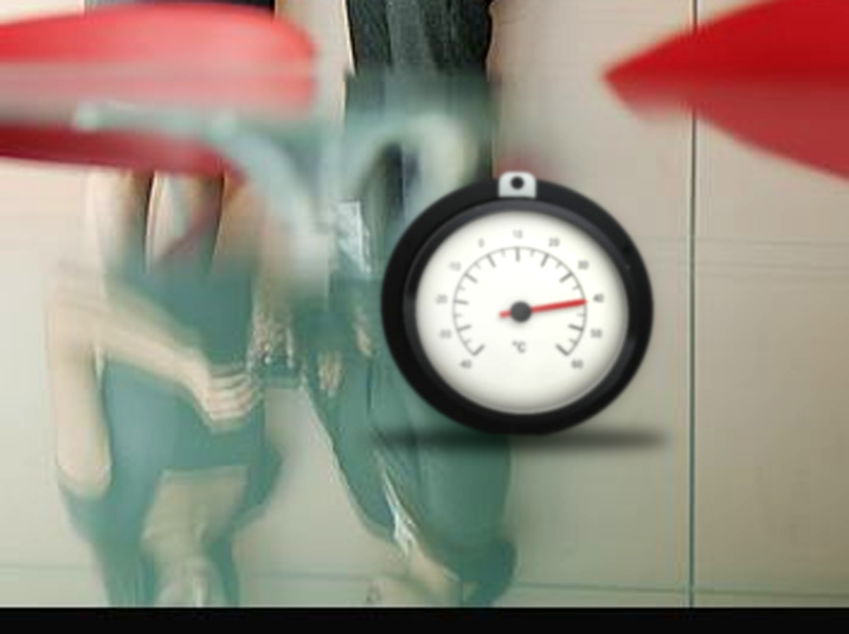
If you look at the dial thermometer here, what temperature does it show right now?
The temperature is 40 °C
